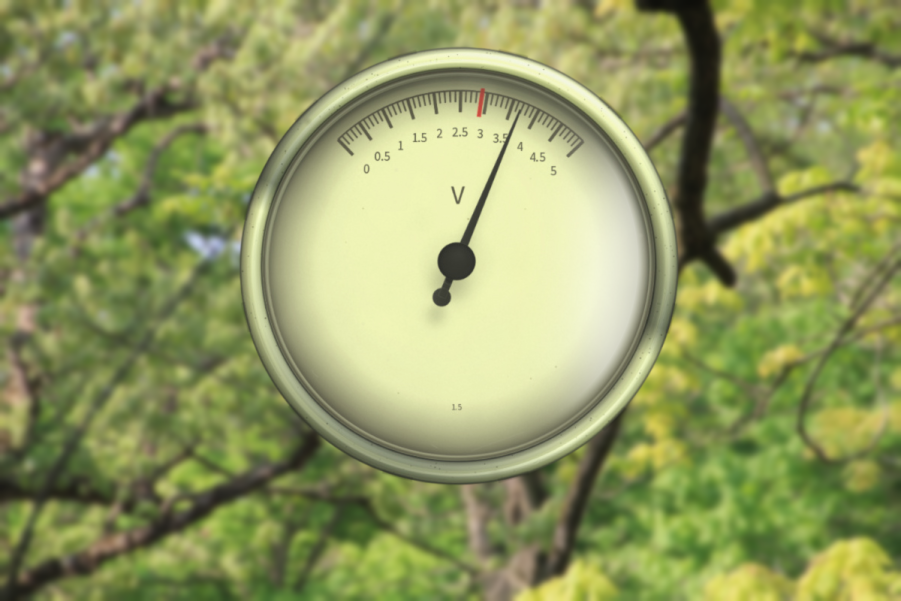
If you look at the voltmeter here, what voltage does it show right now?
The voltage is 3.7 V
